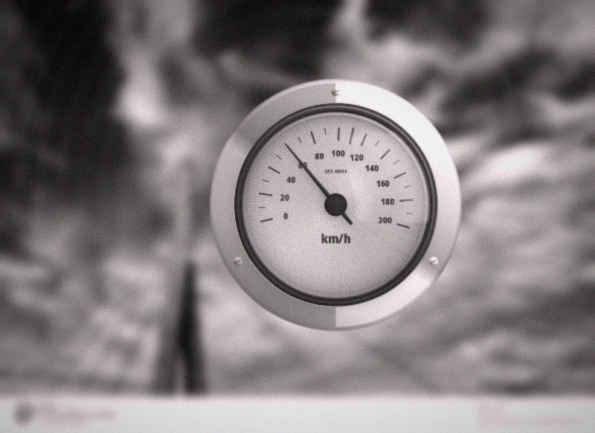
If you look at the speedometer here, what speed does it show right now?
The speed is 60 km/h
